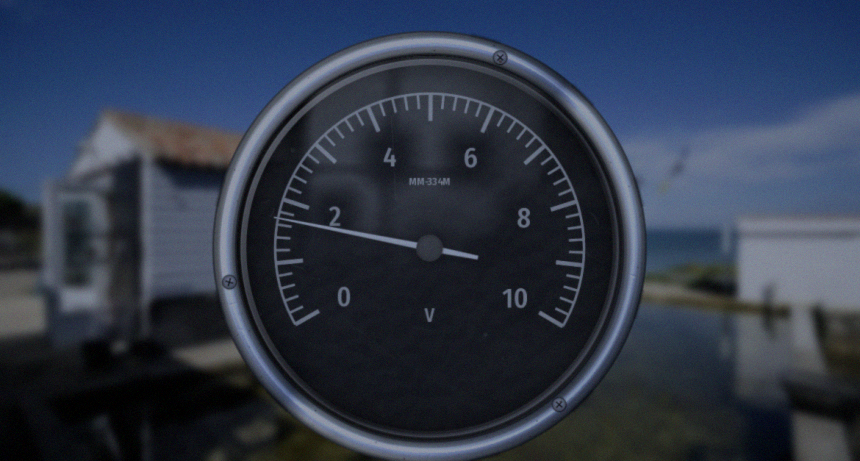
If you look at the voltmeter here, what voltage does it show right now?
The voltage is 1.7 V
